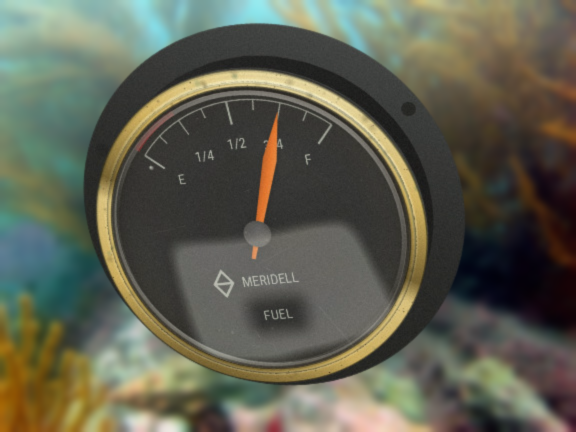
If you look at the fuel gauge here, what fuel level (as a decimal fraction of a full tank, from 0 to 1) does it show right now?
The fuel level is 0.75
